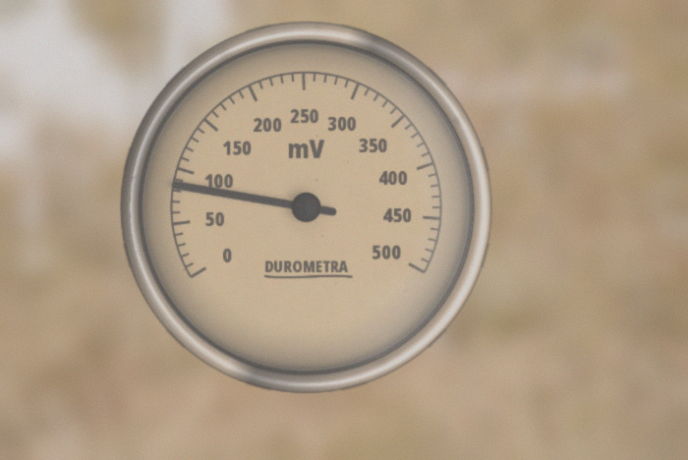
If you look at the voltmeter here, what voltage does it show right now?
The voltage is 85 mV
